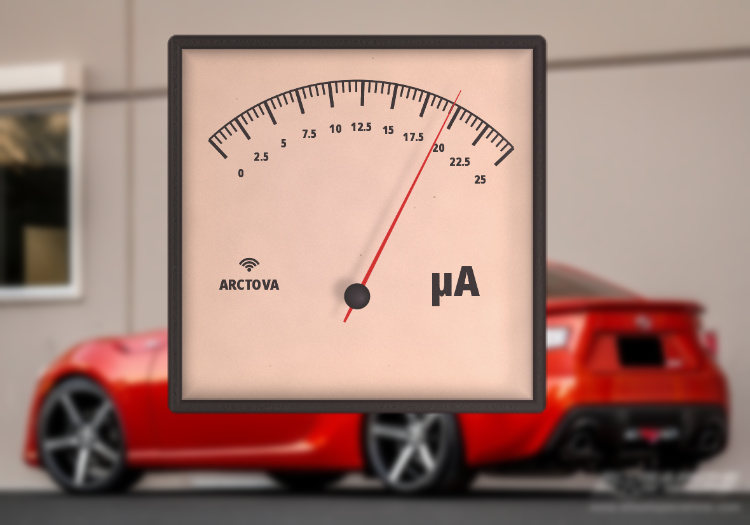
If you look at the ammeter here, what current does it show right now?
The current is 19.5 µA
